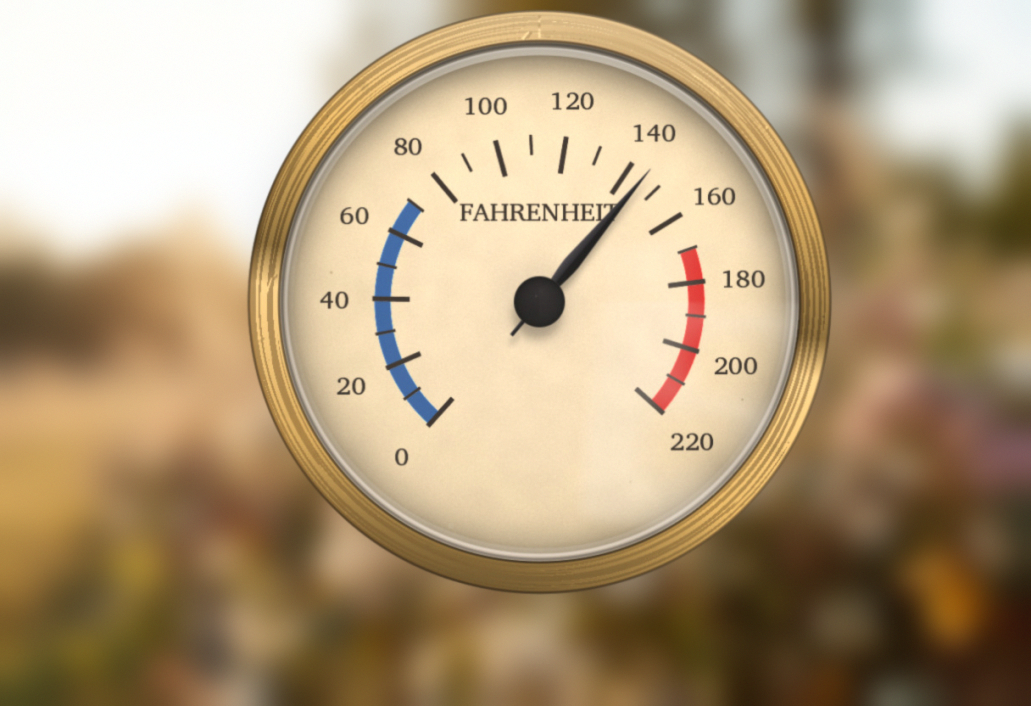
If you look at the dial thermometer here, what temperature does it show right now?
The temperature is 145 °F
